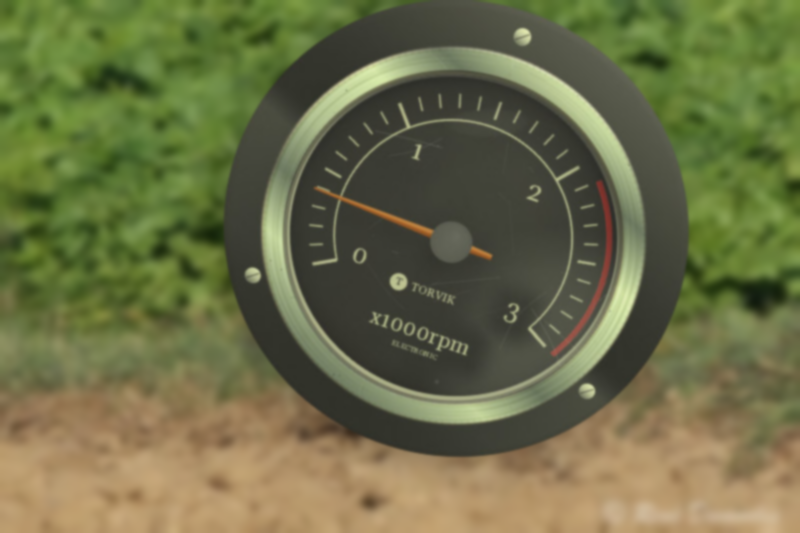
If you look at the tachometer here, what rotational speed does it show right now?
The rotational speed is 400 rpm
